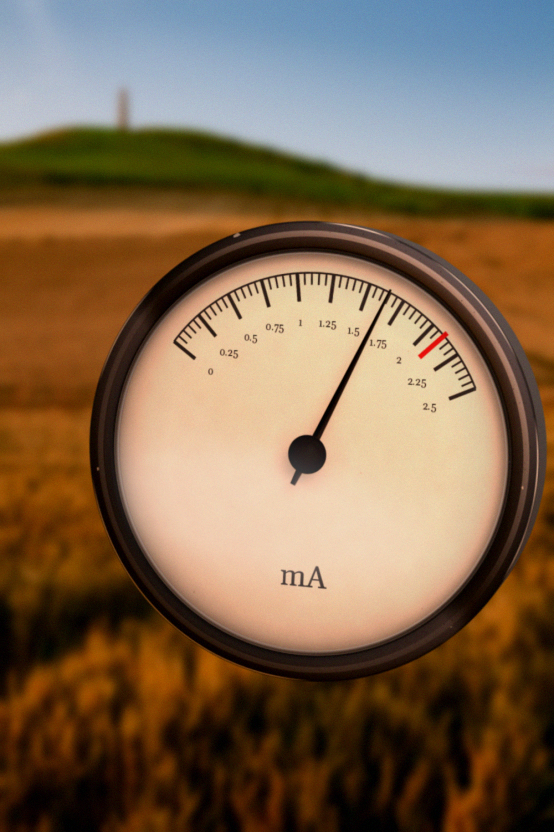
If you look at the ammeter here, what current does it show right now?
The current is 1.65 mA
